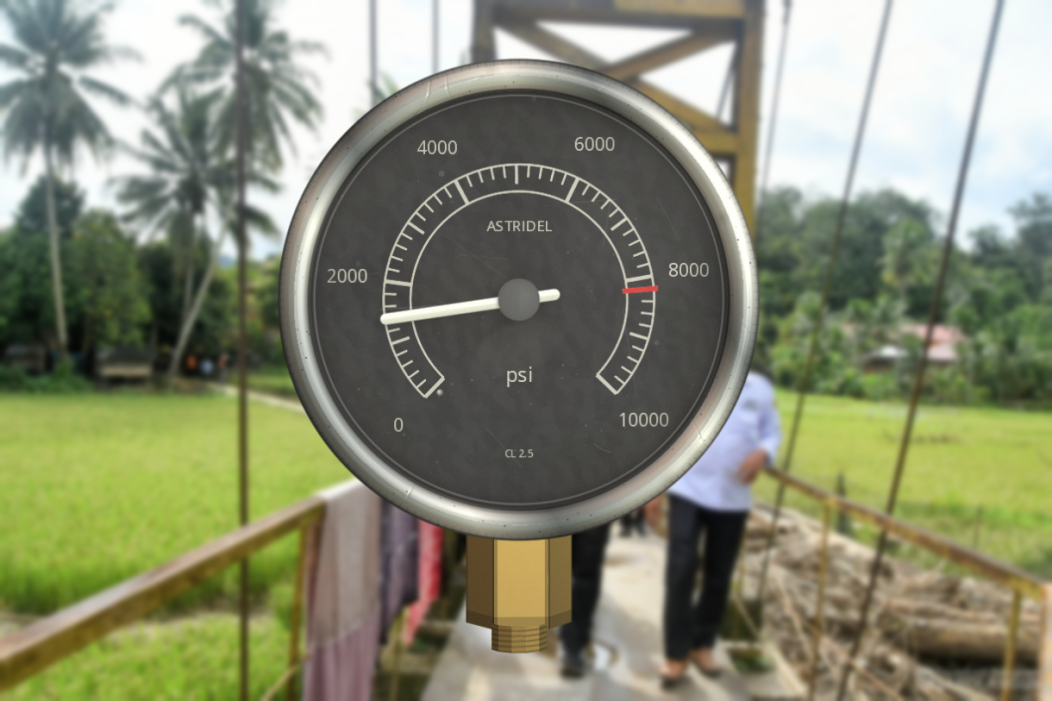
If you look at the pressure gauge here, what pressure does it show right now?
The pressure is 1400 psi
